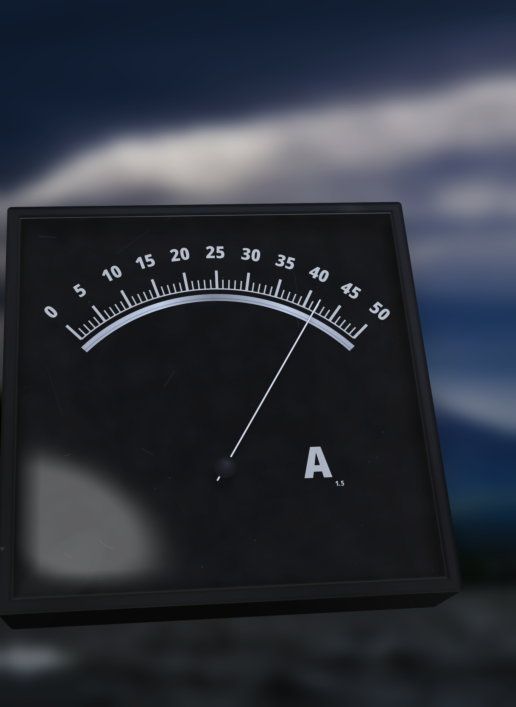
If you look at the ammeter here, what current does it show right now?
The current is 42 A
